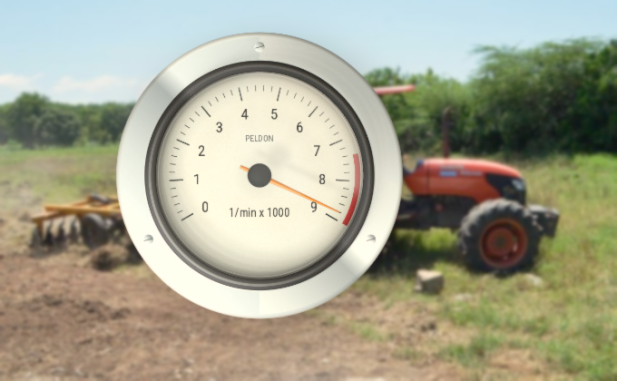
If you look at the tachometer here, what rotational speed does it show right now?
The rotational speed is 8800 rpm
